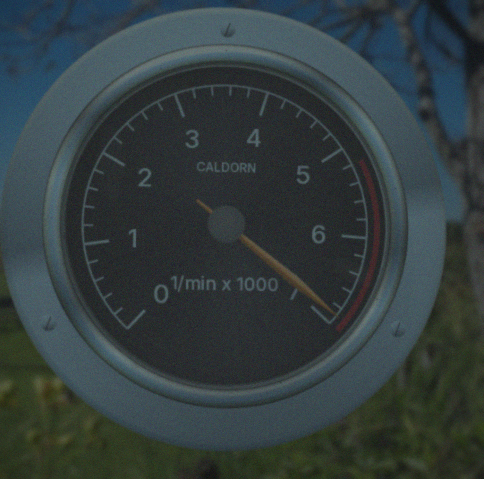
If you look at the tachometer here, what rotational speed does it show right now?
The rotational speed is 6900 rpm
